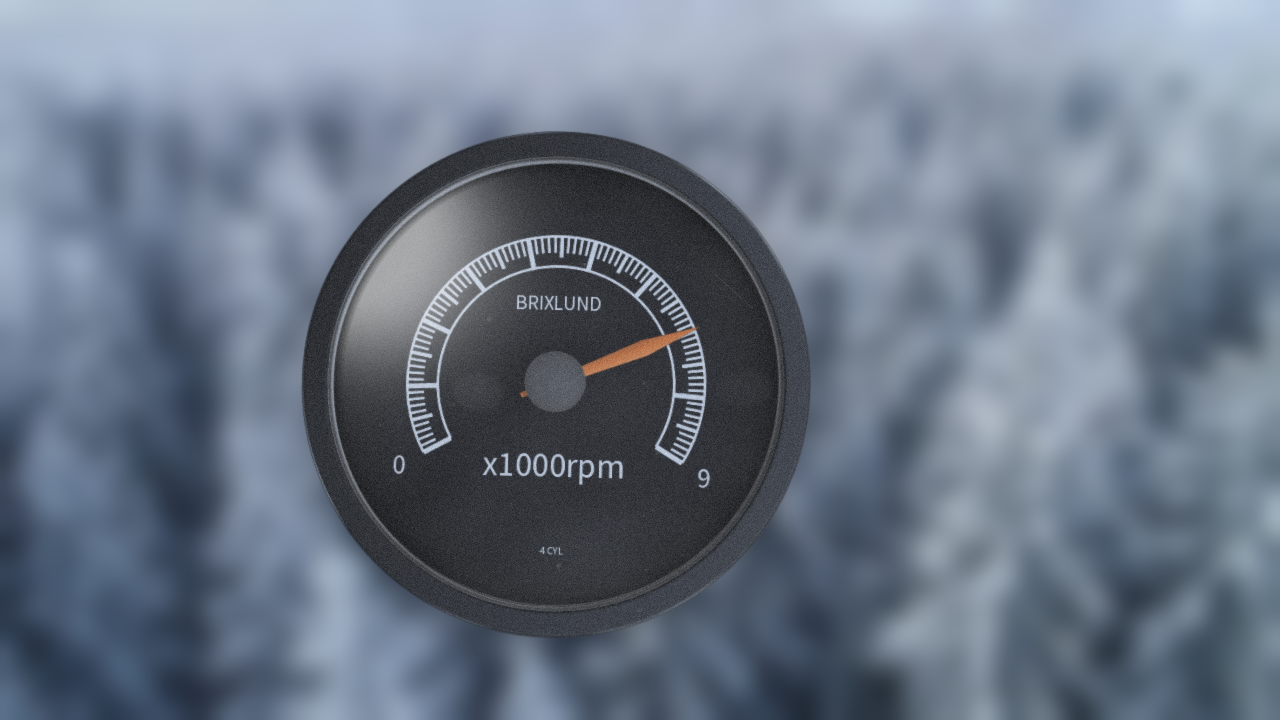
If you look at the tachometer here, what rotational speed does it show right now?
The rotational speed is 7000 rpm
